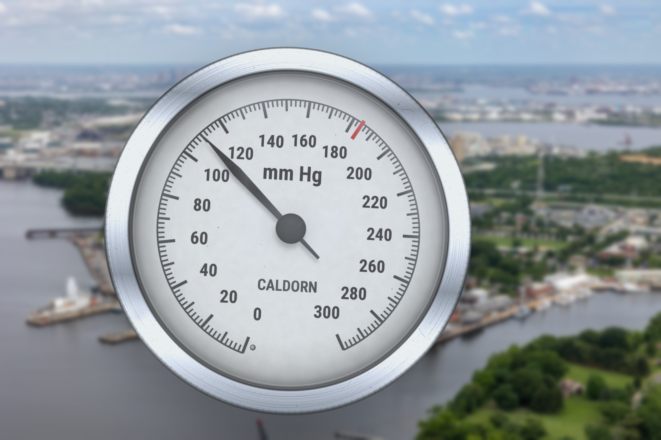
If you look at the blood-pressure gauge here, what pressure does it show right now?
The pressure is 110 mmHg
